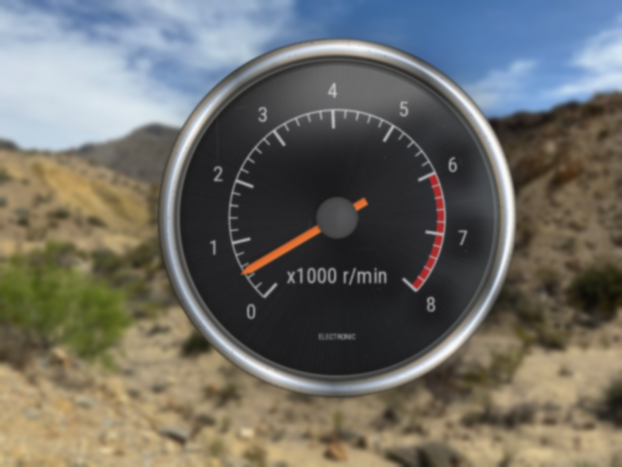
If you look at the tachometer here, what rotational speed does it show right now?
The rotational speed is 500 rpm
